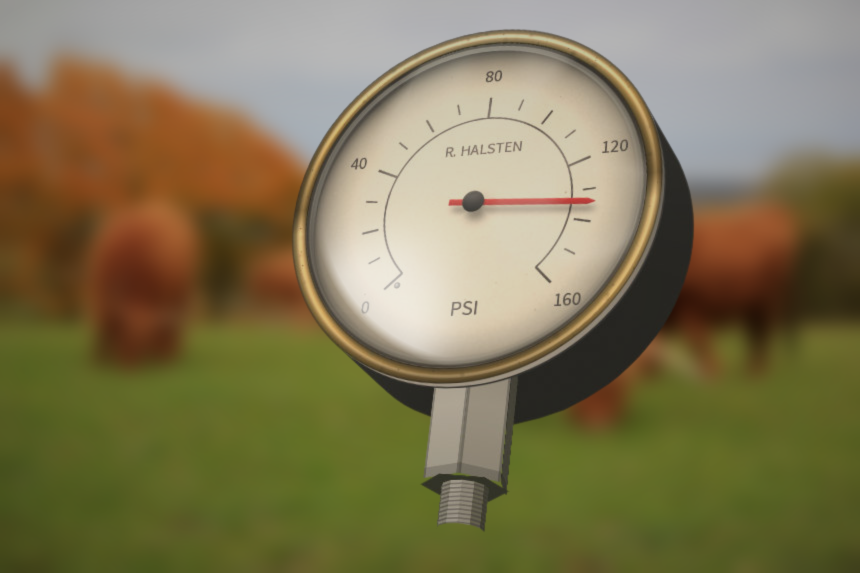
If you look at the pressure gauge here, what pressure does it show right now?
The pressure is 135 psi
